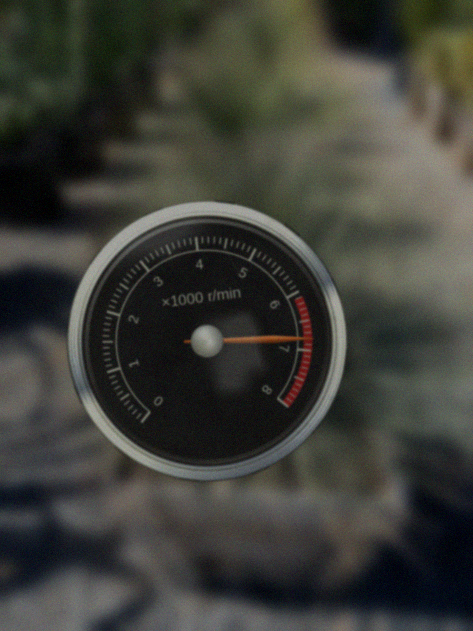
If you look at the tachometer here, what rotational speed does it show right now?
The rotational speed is 6800 rpm
